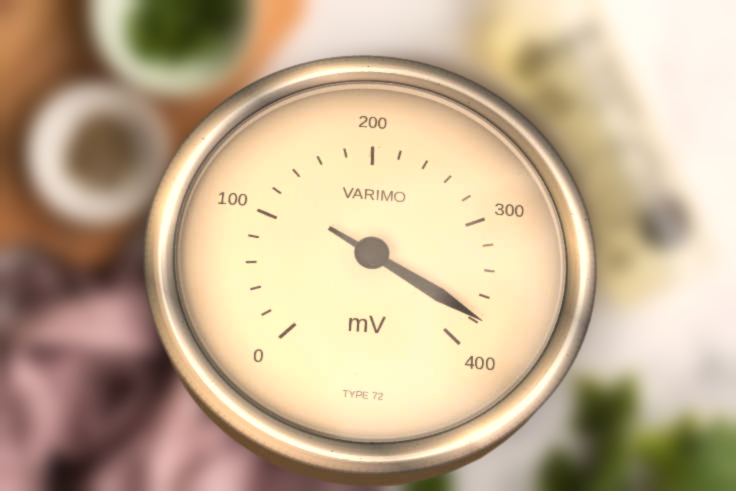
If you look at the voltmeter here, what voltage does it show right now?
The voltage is 380 mV
